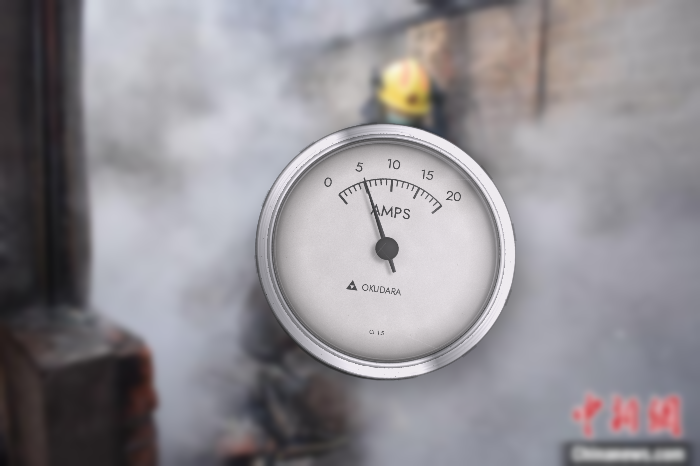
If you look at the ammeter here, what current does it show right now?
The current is 5 A
